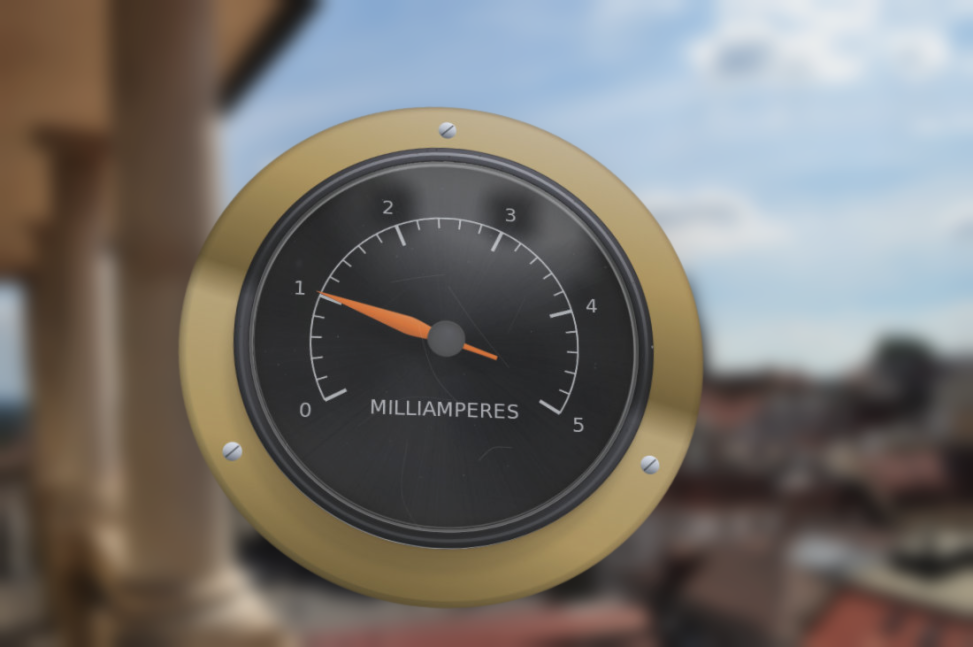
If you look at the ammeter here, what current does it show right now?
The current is 1 mA
